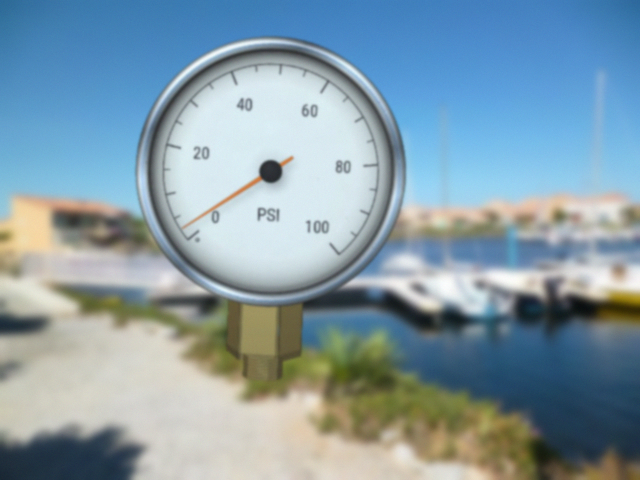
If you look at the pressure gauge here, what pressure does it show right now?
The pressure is 2.5 psi
